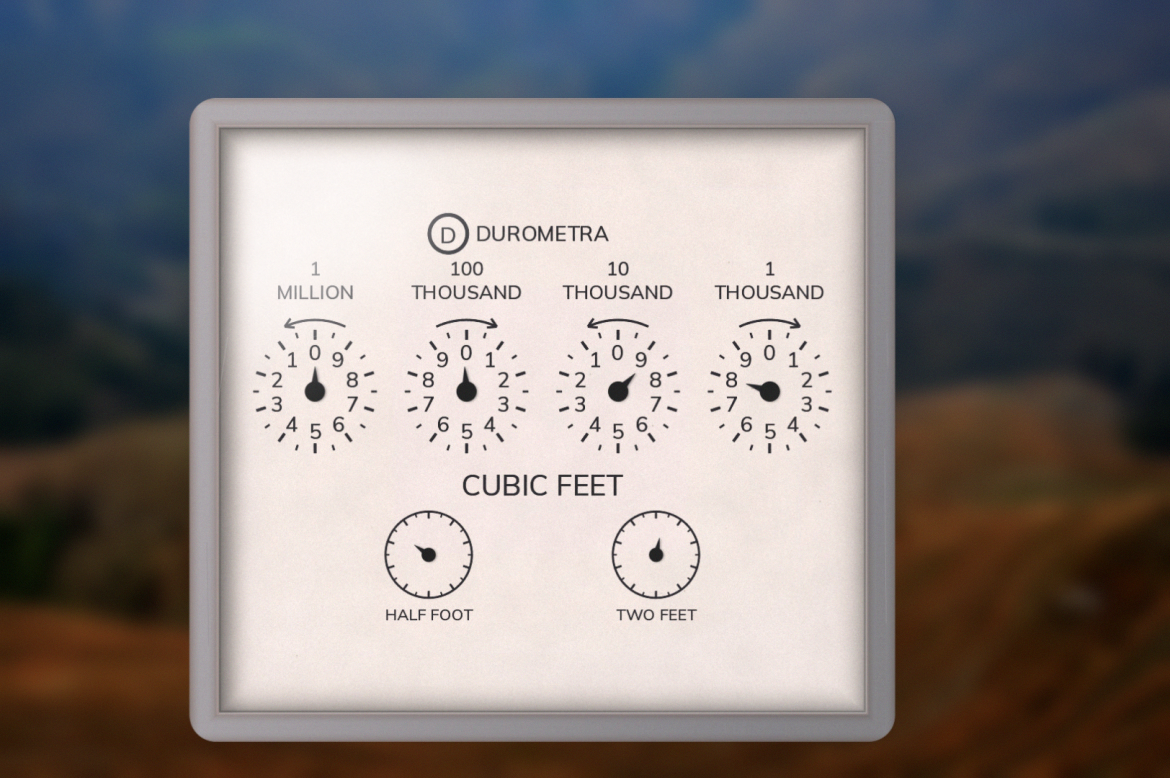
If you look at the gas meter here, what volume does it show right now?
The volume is 998800 ft³
